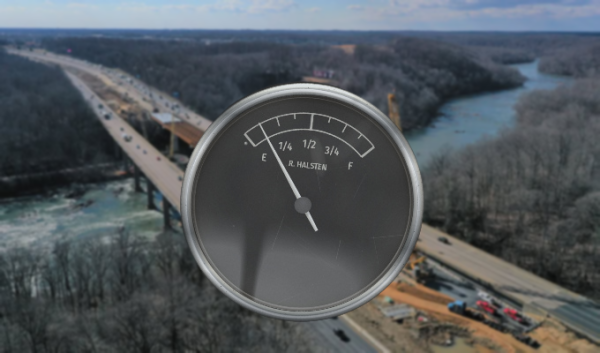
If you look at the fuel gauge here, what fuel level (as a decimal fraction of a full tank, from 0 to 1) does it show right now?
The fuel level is 0.125
